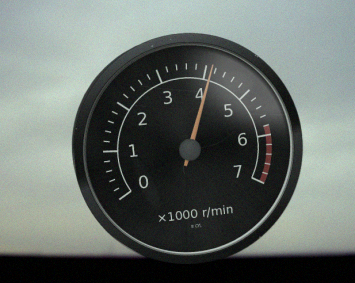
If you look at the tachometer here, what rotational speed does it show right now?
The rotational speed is 4100 rpm
